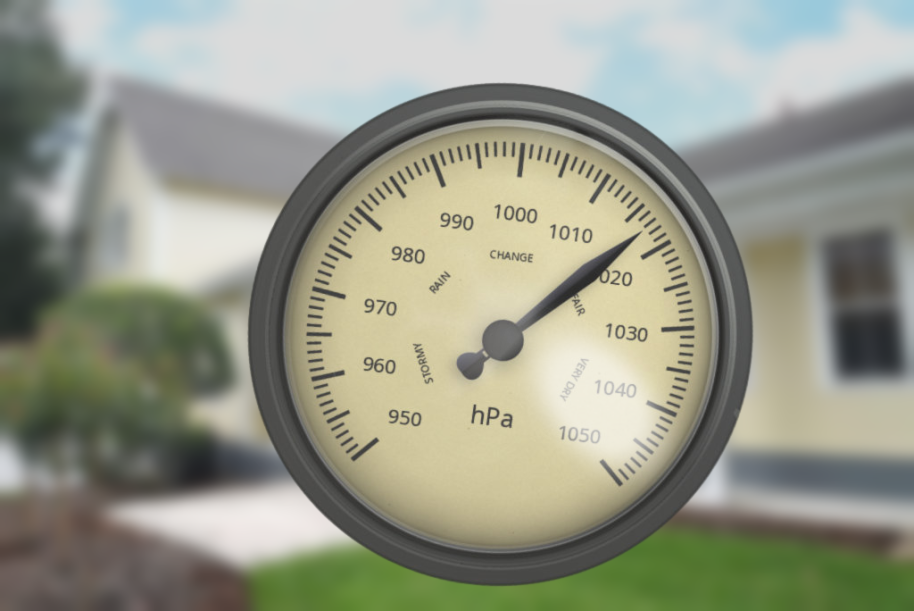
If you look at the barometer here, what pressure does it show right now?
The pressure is 1017 hPa
